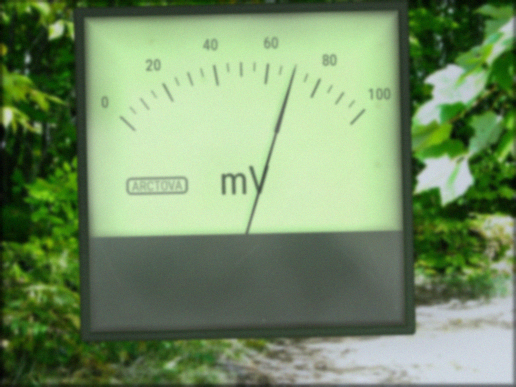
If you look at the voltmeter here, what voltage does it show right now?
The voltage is 70 mV
